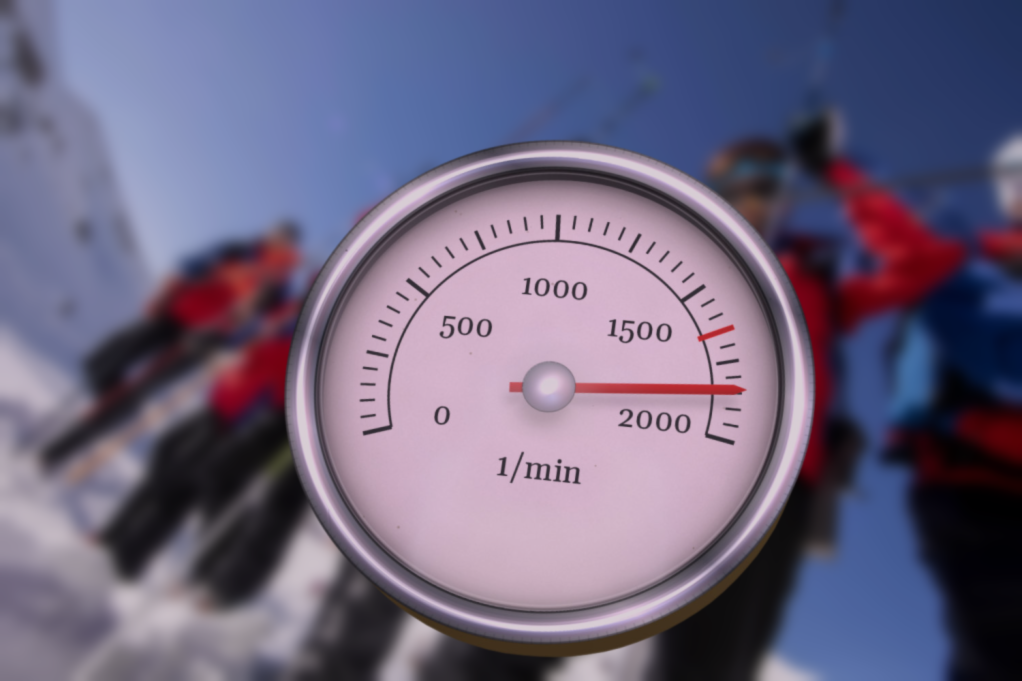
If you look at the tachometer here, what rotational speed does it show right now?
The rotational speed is 1850 rpm
